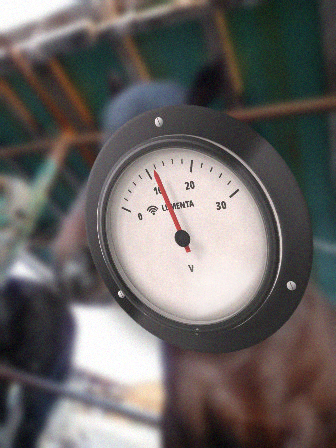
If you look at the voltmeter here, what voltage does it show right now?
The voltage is 12 V
